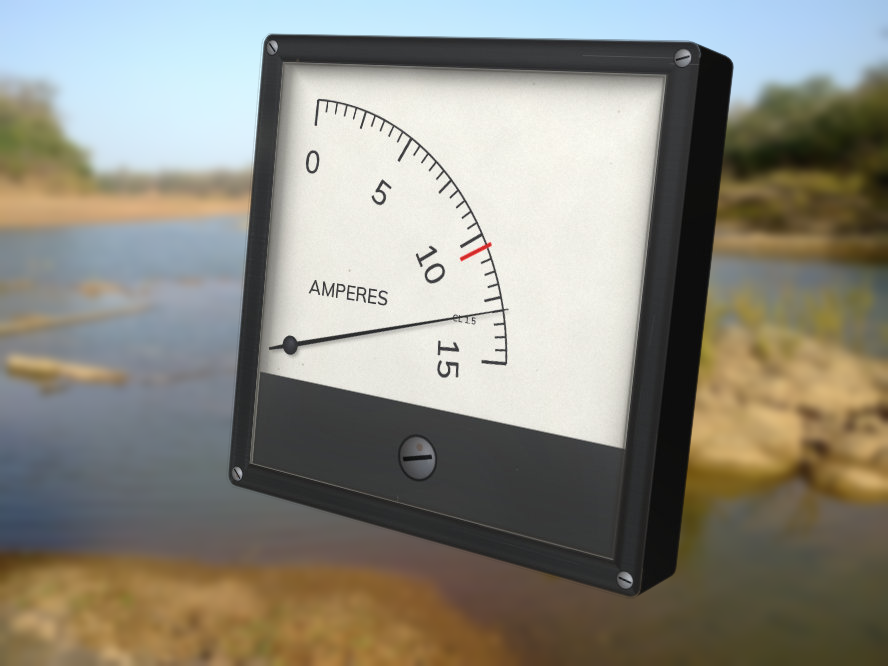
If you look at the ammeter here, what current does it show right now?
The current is 13 A
